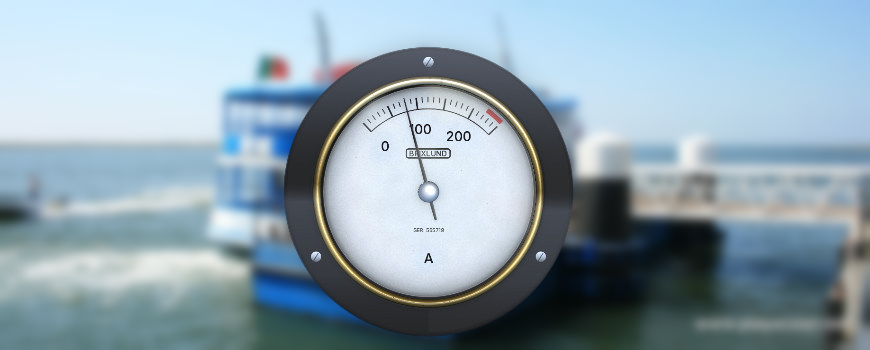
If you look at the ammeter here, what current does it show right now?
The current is 80 A
